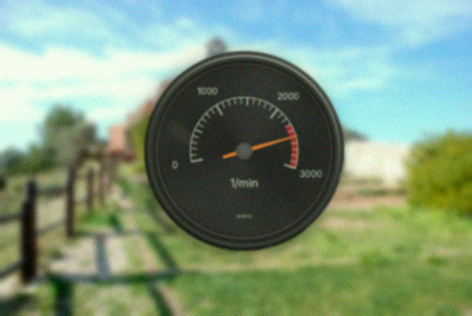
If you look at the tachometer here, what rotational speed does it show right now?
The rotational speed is 2500 rpm
